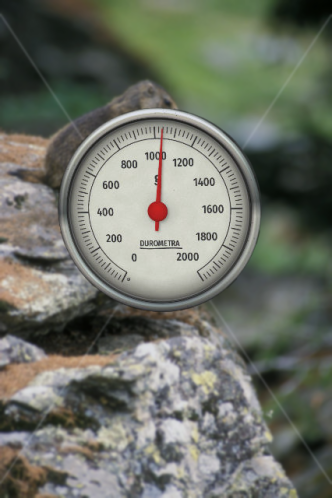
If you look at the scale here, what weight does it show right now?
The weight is 1040 g
